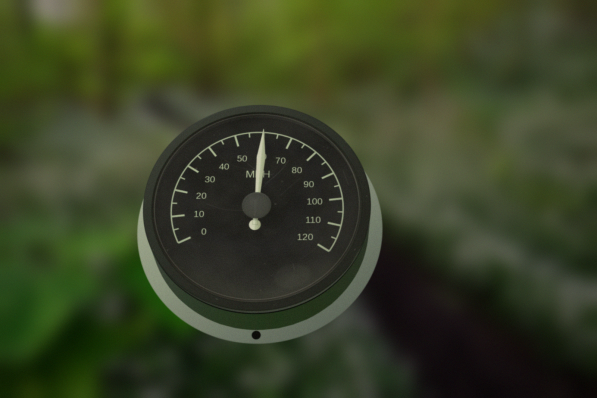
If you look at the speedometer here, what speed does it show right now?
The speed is 60 mph
